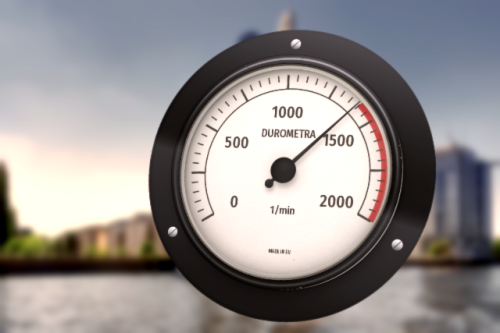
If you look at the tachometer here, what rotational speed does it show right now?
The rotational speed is 1400 rpm
